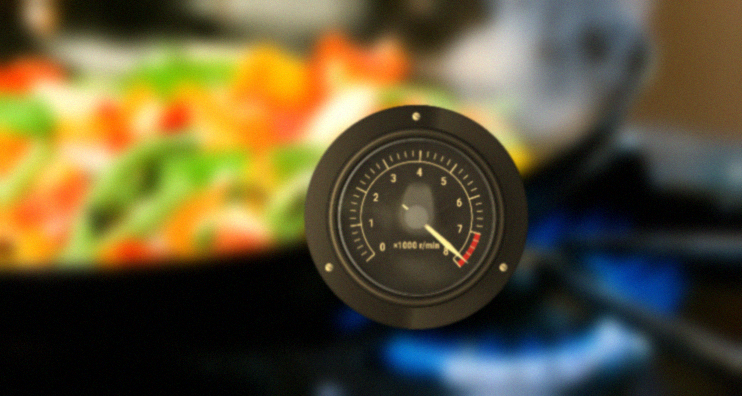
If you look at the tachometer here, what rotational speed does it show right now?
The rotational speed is 7800 rpm
